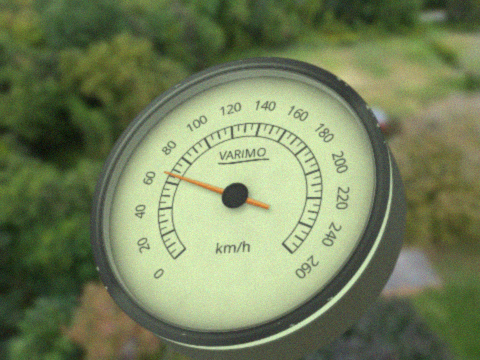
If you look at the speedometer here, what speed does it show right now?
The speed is 65 km/h
